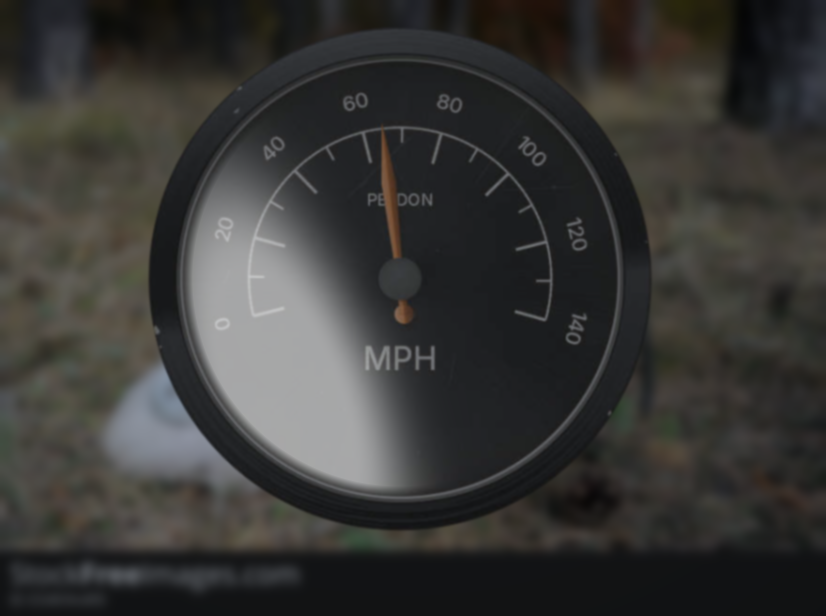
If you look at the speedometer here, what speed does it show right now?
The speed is 65 mph
